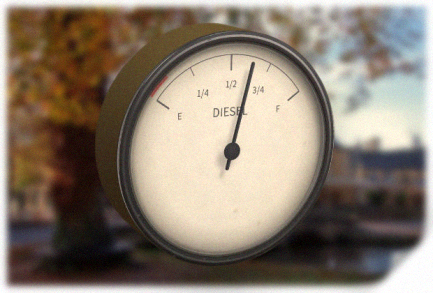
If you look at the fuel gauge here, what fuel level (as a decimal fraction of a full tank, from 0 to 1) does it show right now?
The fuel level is 0.625
